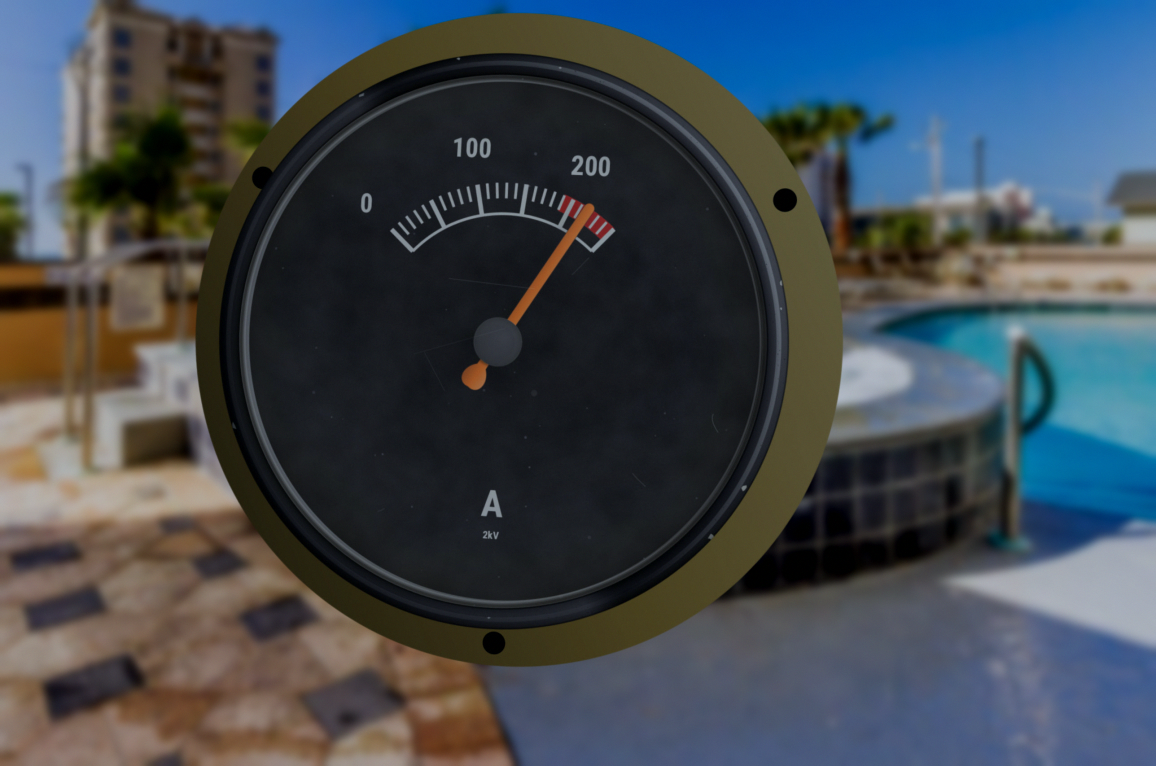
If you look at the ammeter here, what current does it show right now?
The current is 220 A
